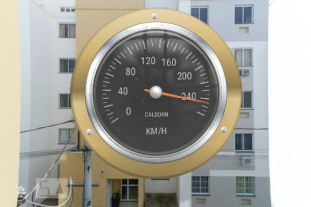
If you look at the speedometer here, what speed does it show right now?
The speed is 245 km/h
